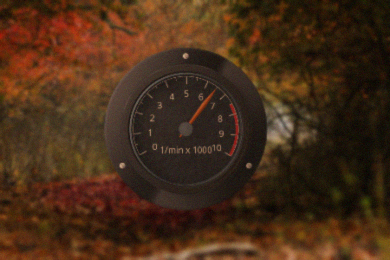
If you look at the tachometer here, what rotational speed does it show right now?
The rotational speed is 6500 rpm
